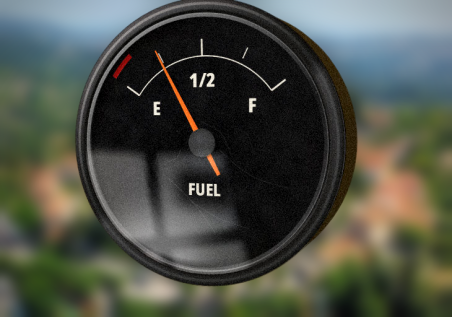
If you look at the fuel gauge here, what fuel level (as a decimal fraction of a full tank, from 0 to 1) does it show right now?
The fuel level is 0.25
